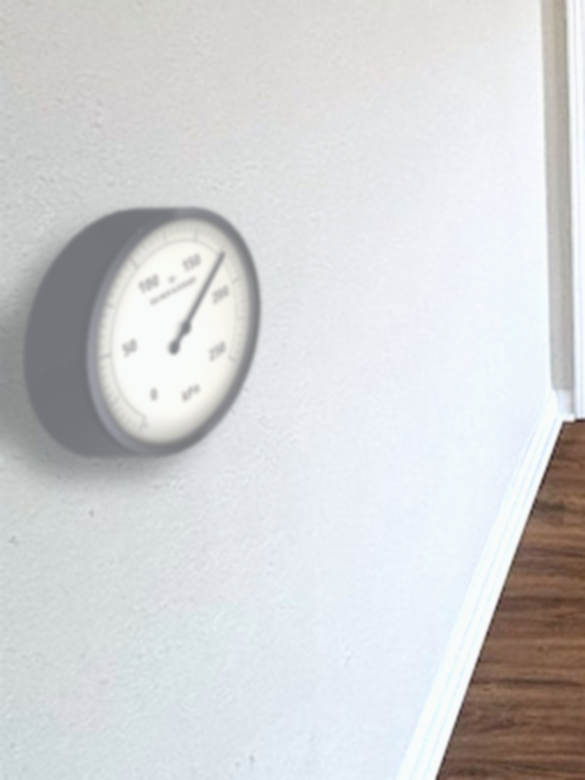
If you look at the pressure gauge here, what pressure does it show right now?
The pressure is 175 kPa
